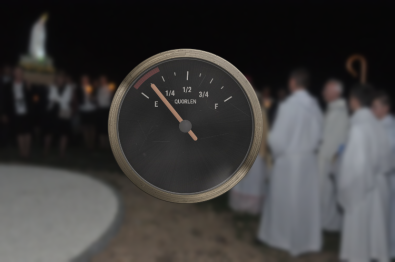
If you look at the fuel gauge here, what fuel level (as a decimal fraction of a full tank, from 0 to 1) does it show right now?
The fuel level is 0.125
